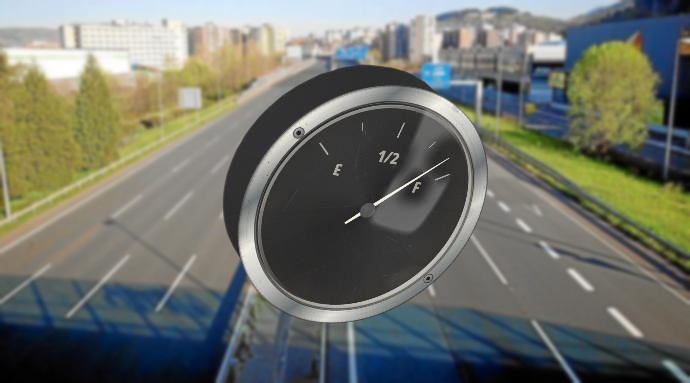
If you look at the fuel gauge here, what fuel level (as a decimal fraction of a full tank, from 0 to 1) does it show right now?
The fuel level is 0.875
